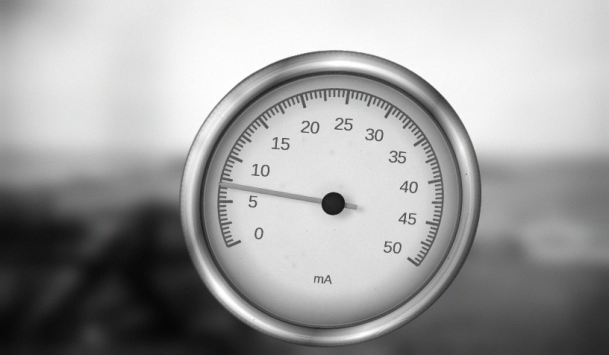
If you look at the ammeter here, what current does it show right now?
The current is 7 mA
